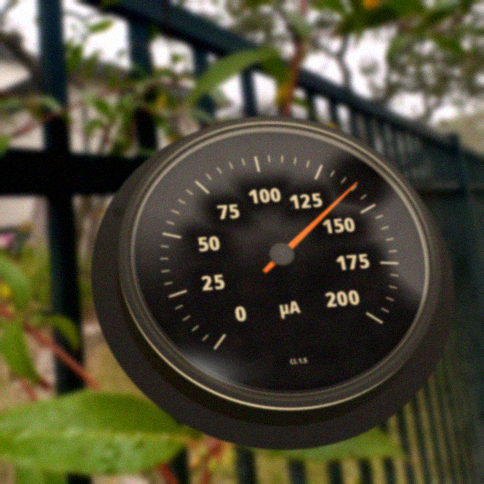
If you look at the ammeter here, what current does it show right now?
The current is 140 µA
